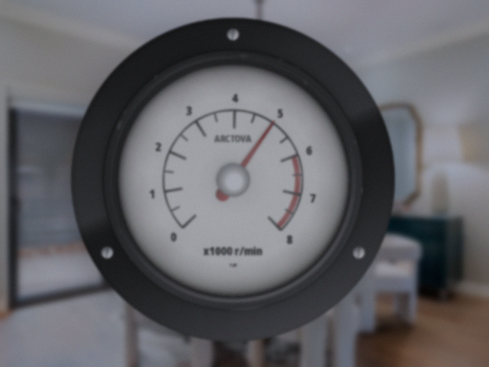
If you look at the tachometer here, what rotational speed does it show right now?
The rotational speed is 5000 rpm
